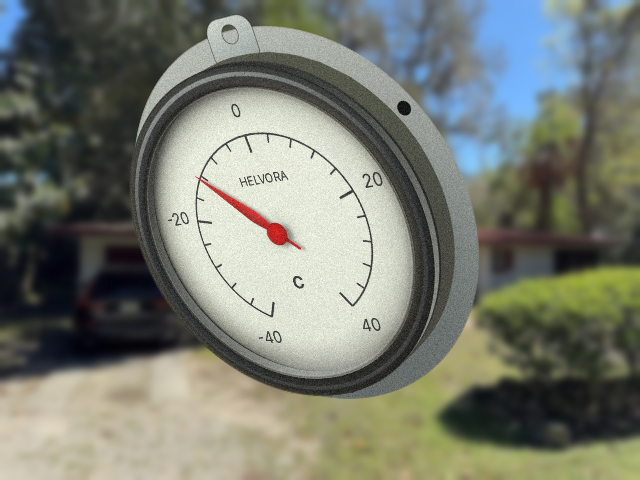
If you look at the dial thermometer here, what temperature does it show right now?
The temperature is -12 °C
